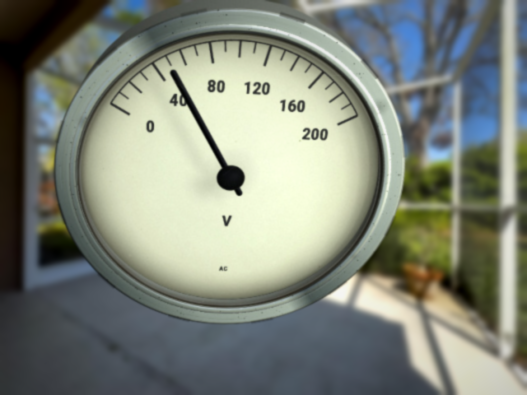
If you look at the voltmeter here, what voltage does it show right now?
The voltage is 50 V
